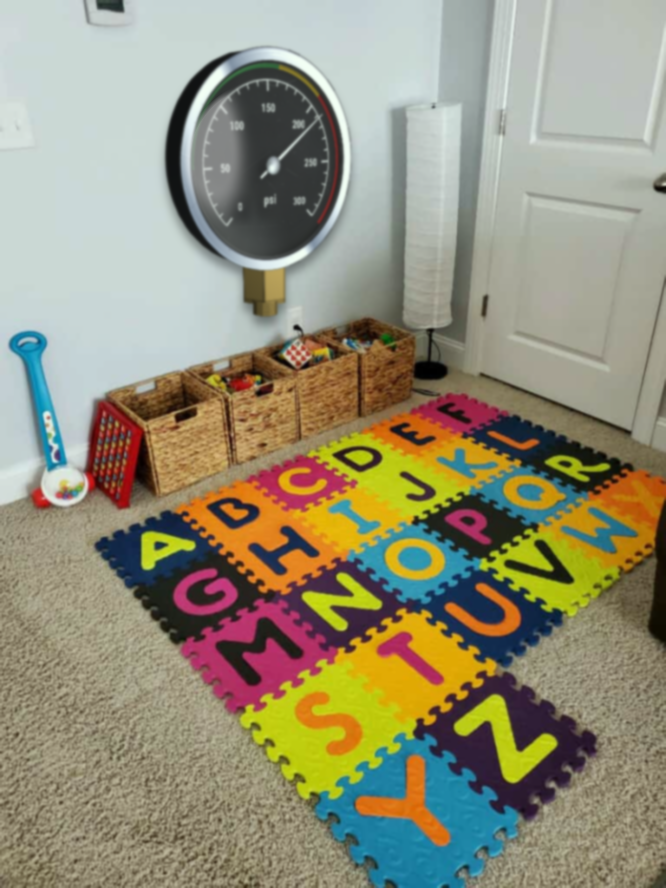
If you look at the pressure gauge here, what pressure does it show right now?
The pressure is 210 psi
